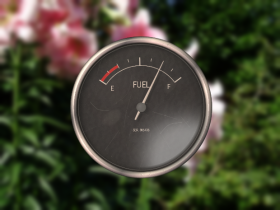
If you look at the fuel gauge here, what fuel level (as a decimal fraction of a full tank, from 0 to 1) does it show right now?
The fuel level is 0.75
